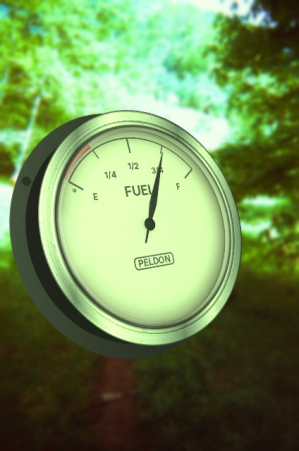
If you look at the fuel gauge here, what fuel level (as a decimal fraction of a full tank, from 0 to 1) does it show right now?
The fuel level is 0.75
